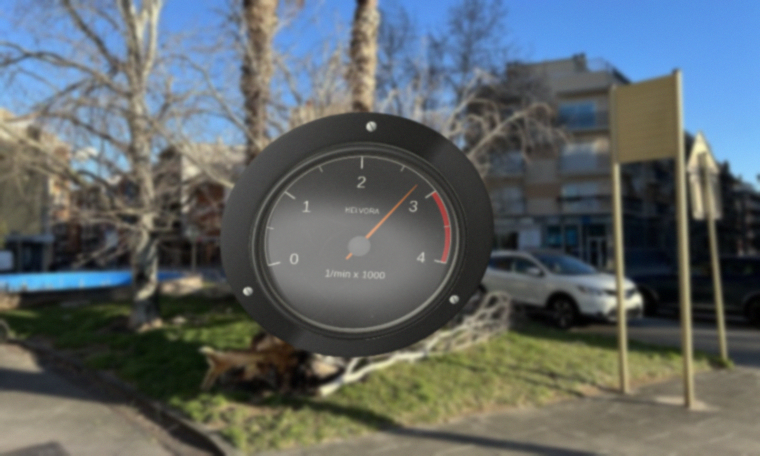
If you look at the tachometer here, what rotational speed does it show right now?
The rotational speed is 2750 rpm
